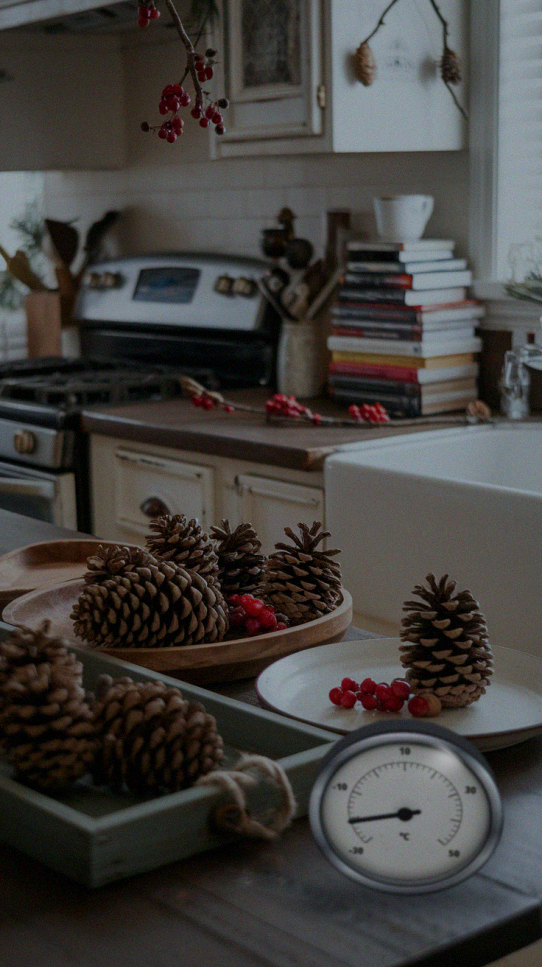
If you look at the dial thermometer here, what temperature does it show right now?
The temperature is -20 °C
